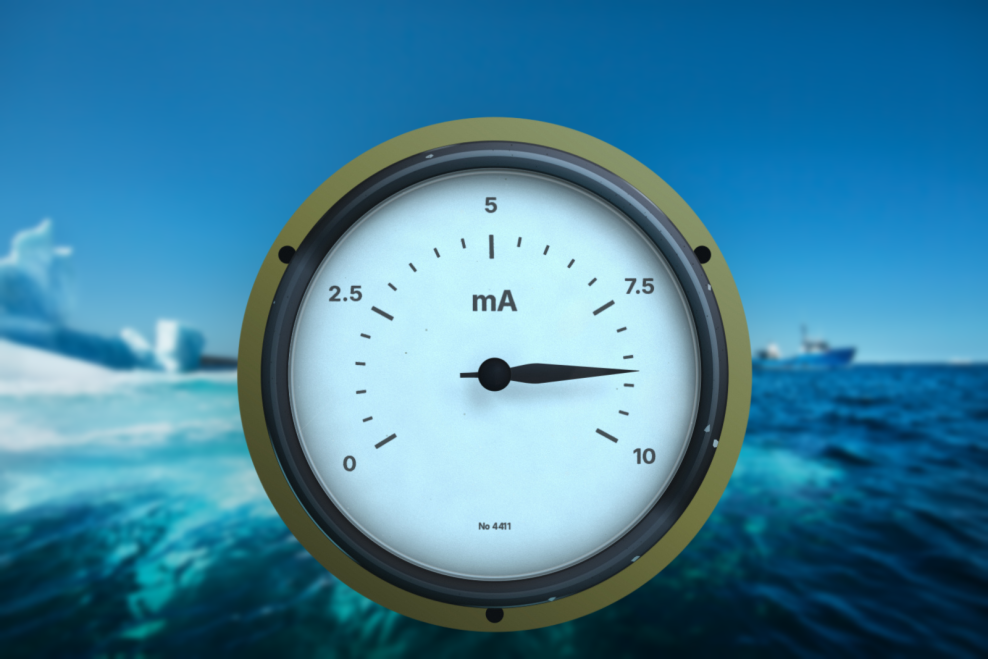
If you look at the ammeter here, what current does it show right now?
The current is 8.75 mA
